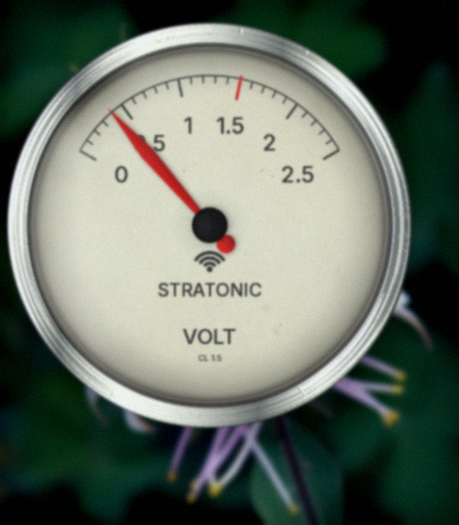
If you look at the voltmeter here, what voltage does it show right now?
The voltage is 0.4 V
